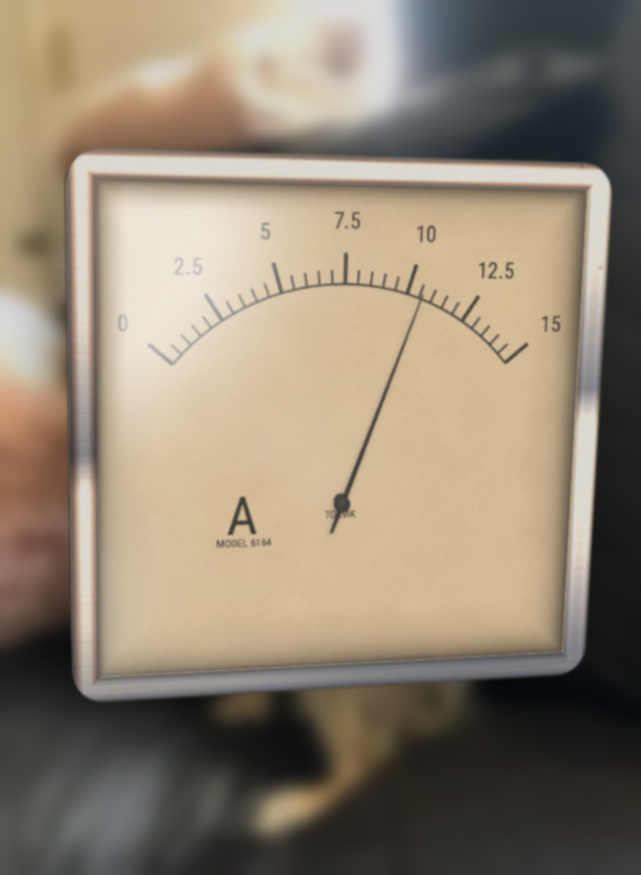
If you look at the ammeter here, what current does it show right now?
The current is 10.5 A
